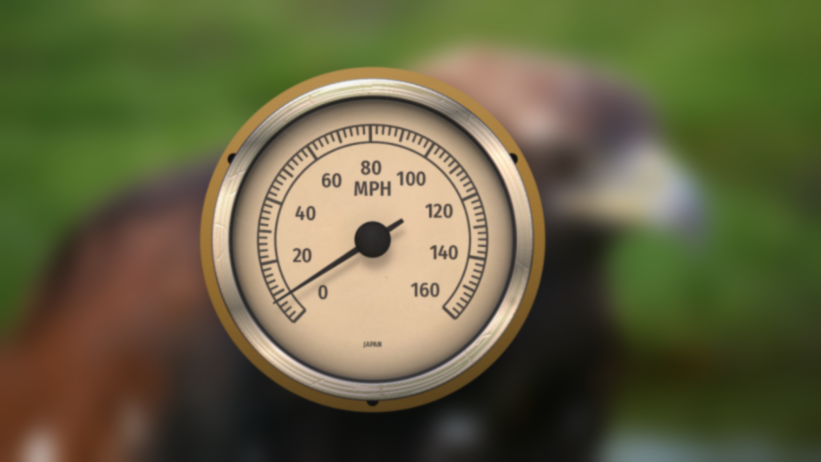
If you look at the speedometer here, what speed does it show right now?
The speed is 8 mph
